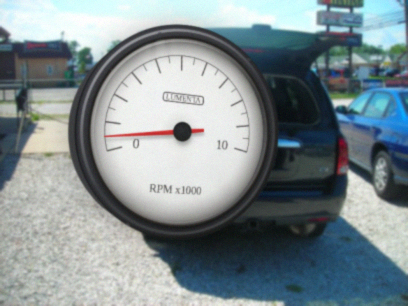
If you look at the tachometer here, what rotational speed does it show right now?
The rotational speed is 500 rpm
